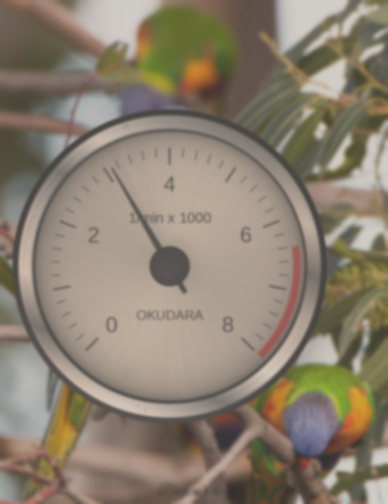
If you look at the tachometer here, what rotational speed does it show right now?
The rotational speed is 3100 rpm
